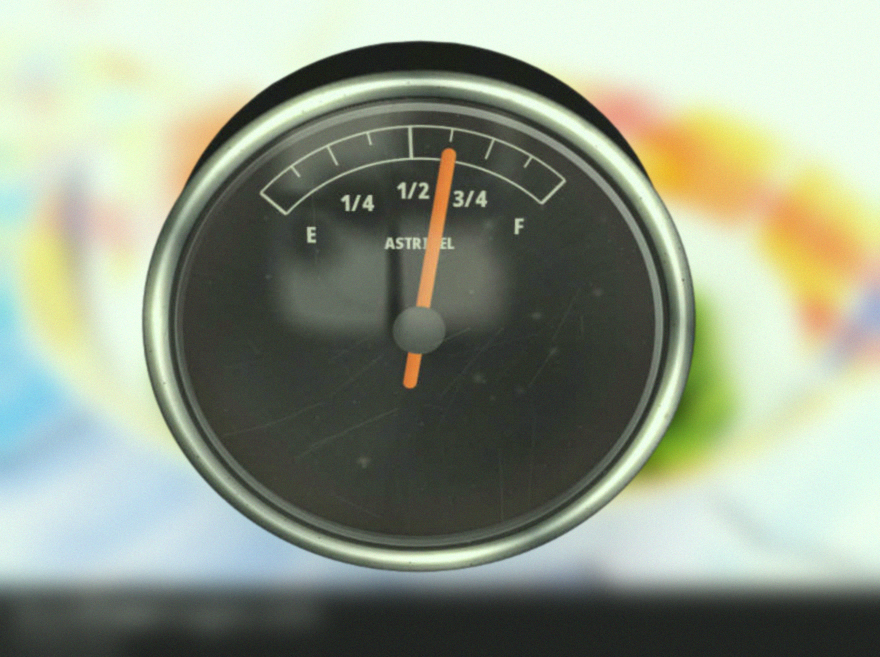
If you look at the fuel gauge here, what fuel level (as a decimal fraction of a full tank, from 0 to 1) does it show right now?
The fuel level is 0.625
